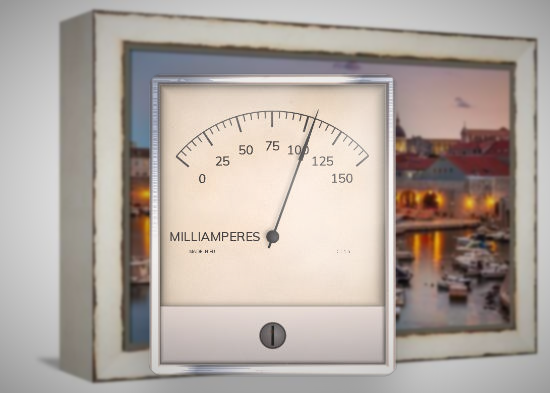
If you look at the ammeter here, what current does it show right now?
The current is 105 mA
